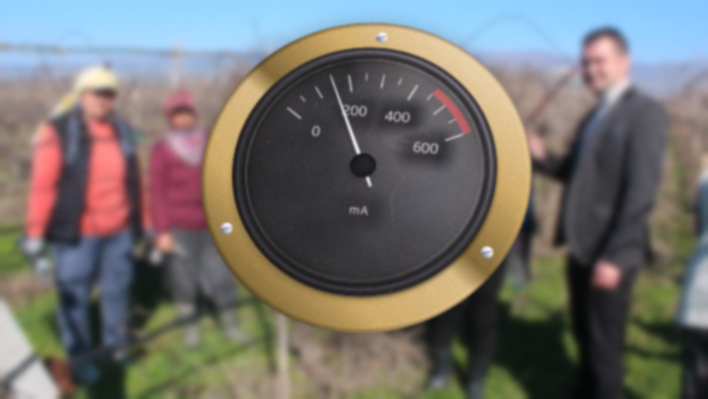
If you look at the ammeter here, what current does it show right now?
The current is 150 mA
